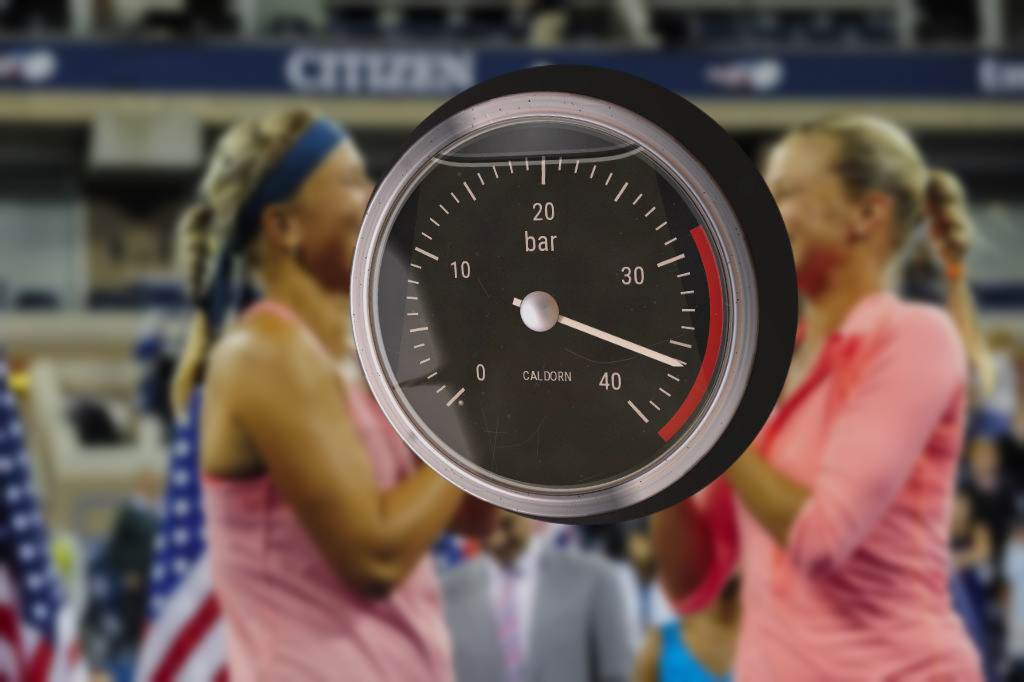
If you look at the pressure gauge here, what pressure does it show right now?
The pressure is 36 bar
